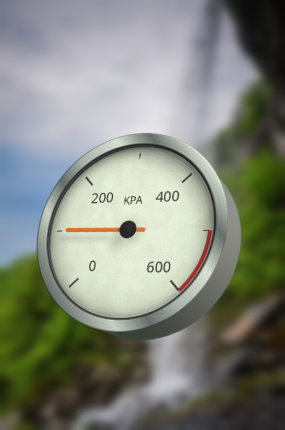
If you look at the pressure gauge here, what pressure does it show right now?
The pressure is 100 kPa
